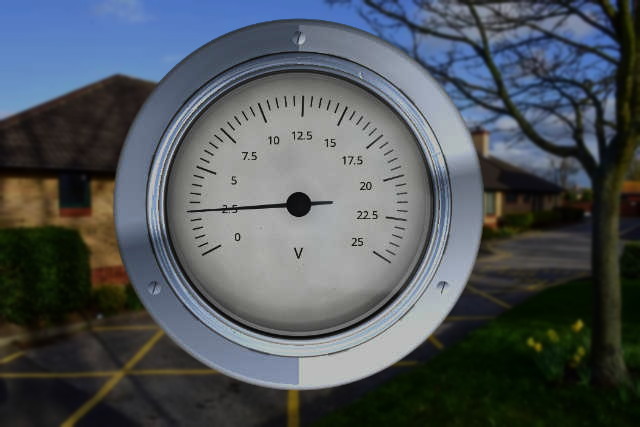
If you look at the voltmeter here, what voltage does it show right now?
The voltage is 2.5 V
